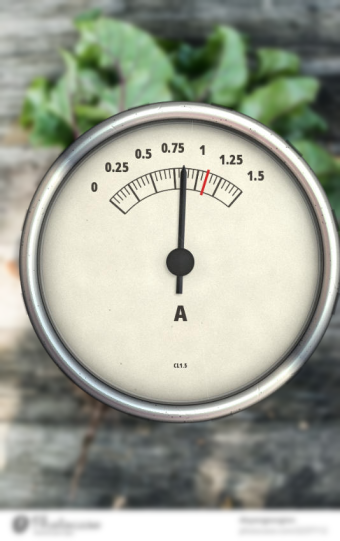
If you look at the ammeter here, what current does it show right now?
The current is 0.85 A
